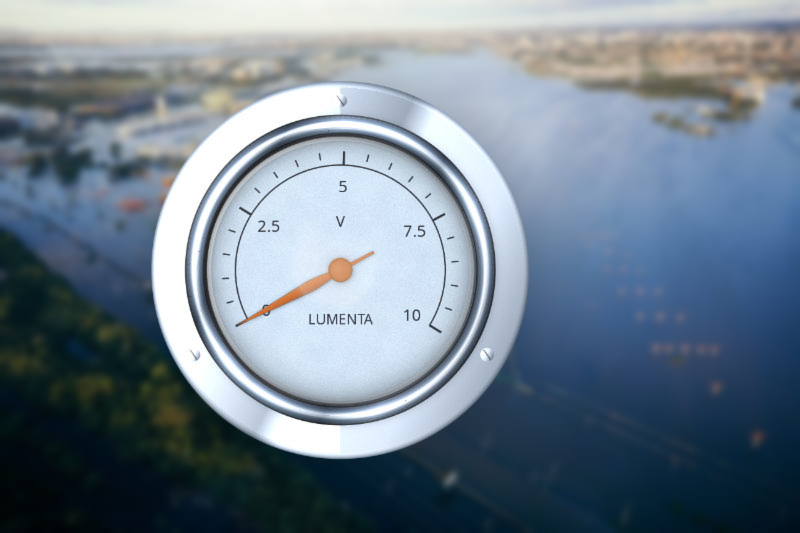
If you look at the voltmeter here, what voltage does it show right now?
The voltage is 0 V
